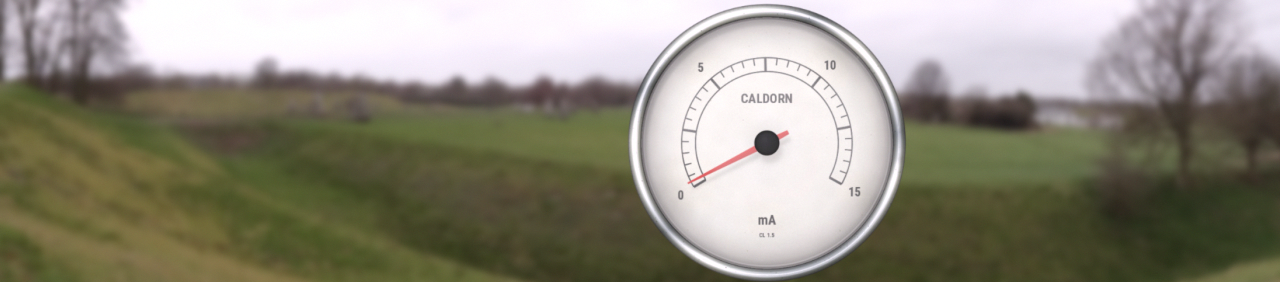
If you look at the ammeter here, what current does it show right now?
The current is 0.25 mA
